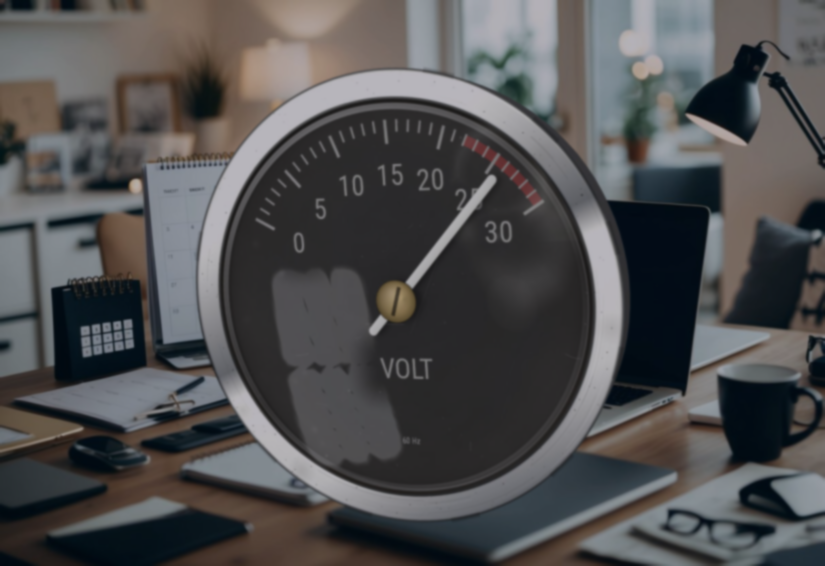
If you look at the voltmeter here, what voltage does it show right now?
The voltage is 26 V
